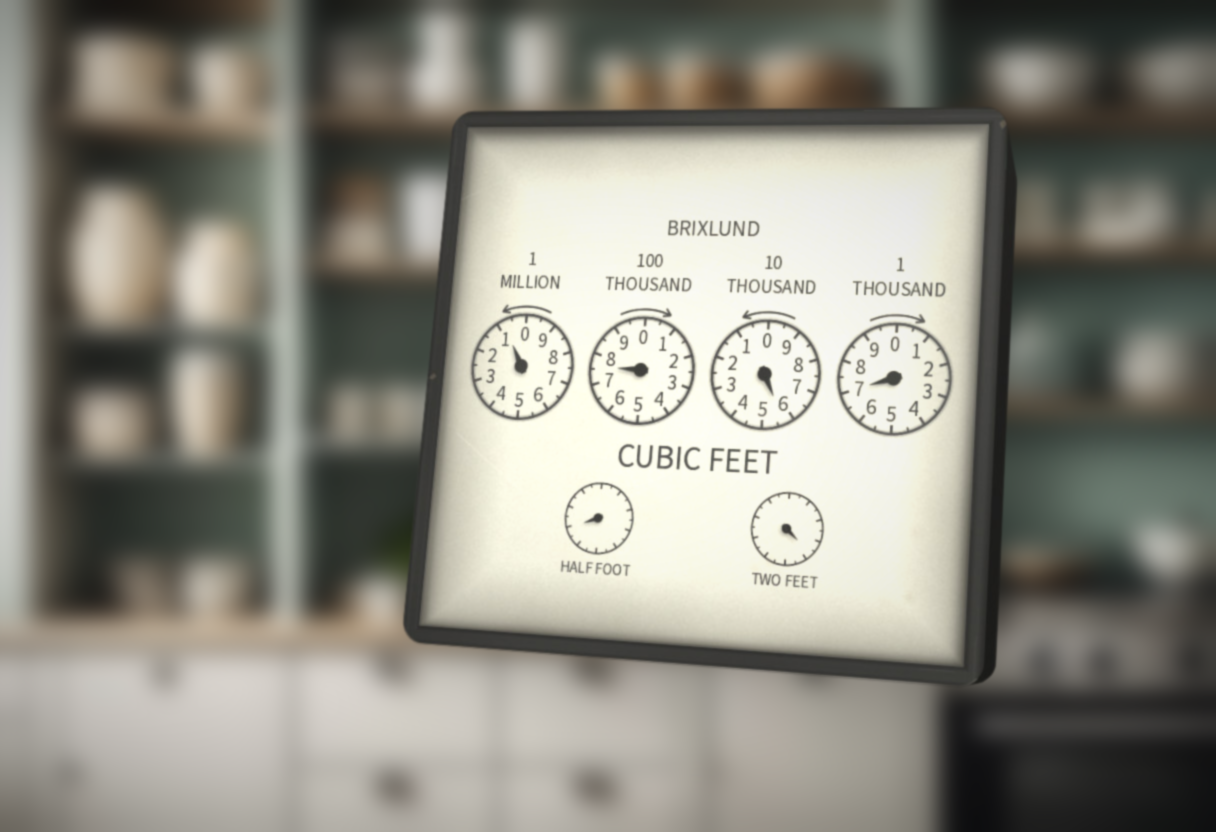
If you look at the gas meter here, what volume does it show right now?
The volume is 75700 ft³
